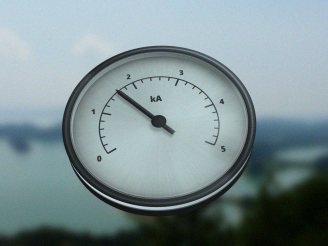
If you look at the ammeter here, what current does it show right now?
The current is 1.6 kA
